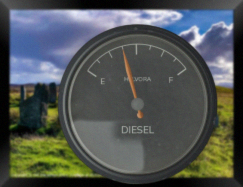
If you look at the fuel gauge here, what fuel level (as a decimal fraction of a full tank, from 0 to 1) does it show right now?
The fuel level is 0.375
